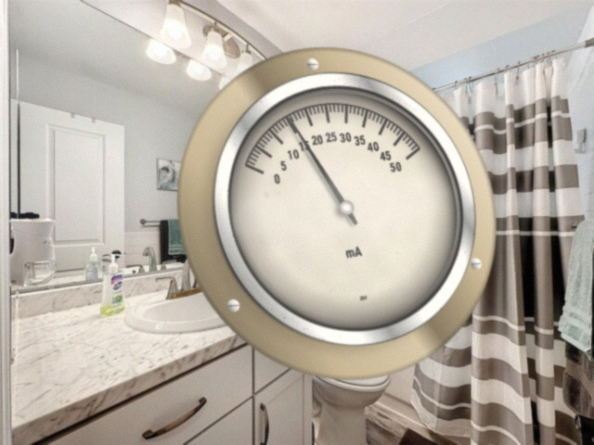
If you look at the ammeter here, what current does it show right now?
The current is 15 mA
